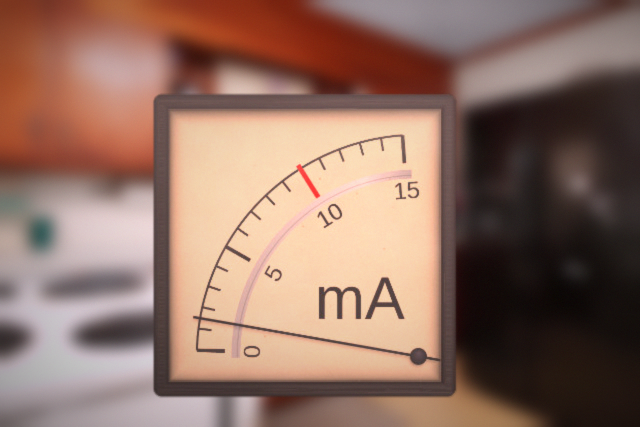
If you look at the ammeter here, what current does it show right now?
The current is 1.5 mA
